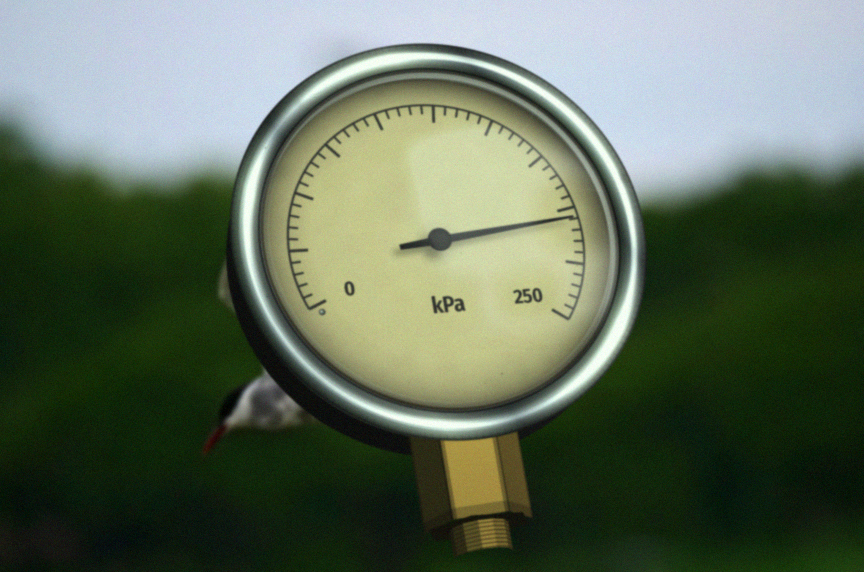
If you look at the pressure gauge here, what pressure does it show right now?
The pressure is 205 kPa
